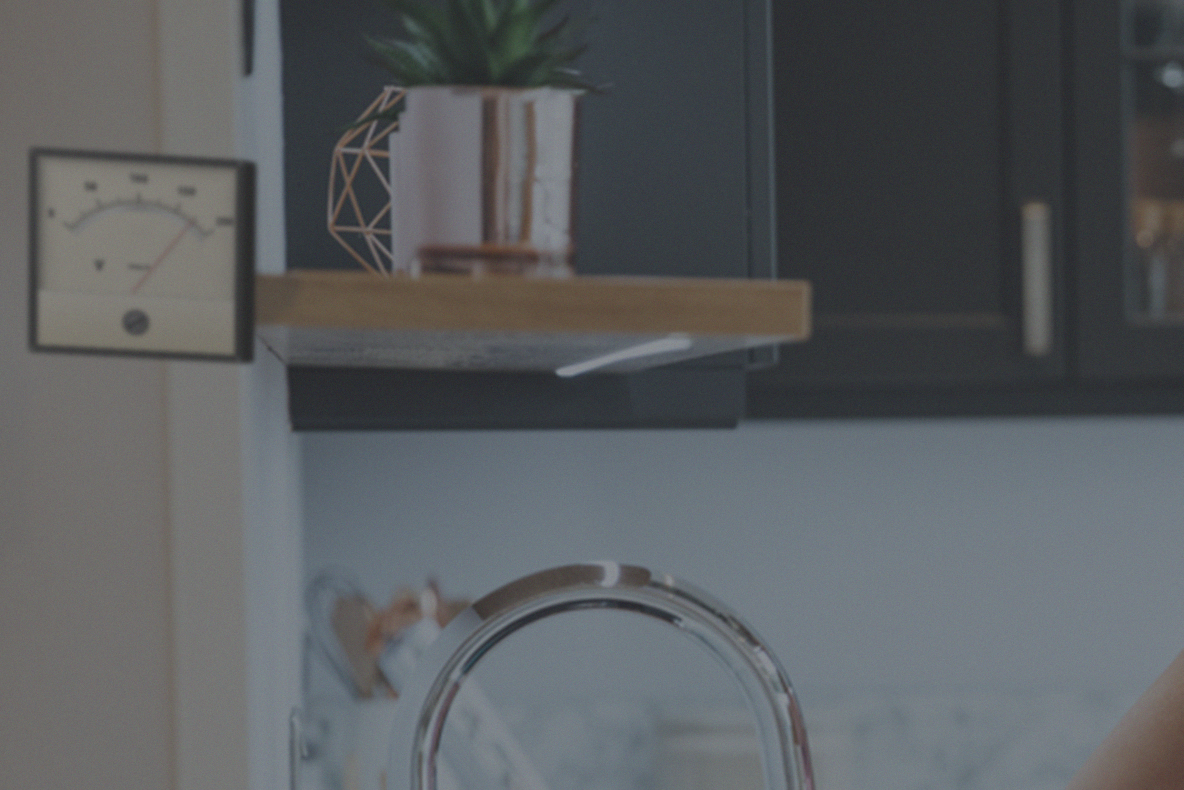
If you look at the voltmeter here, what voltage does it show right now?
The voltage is 175 V
